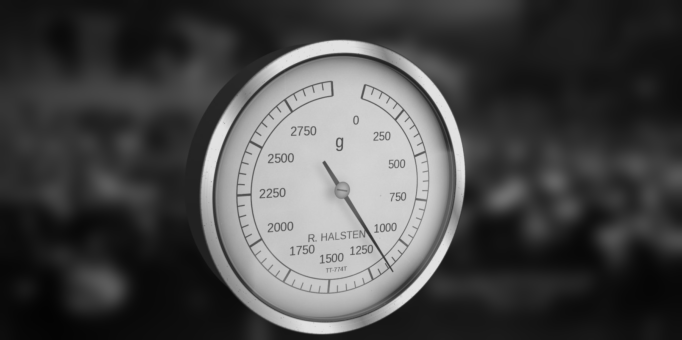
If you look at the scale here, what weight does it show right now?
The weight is 1150 g
